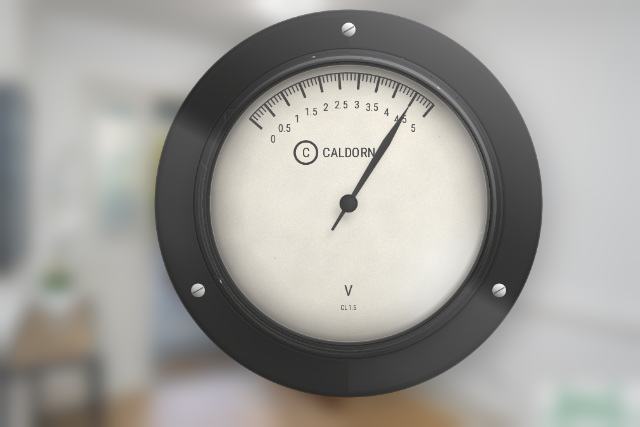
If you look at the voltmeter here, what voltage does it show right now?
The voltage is 4.5 V
